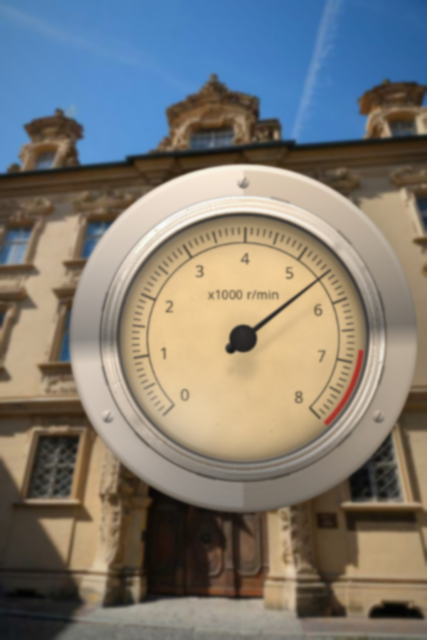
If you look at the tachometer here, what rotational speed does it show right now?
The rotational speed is 5500 rpm
